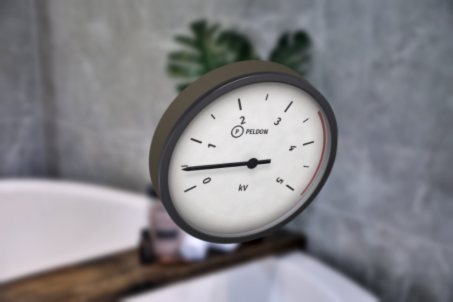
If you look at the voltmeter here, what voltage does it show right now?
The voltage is 0.5 kV
